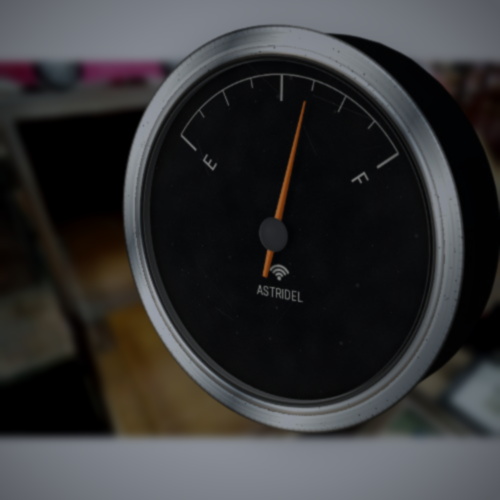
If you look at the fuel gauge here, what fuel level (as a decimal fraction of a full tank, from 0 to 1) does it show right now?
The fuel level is 0.625
